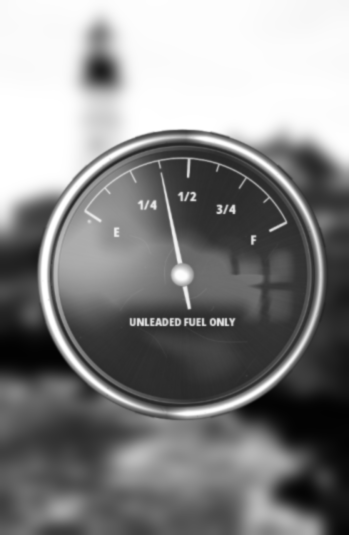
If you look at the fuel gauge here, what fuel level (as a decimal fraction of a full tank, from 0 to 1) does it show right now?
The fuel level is 0.375
